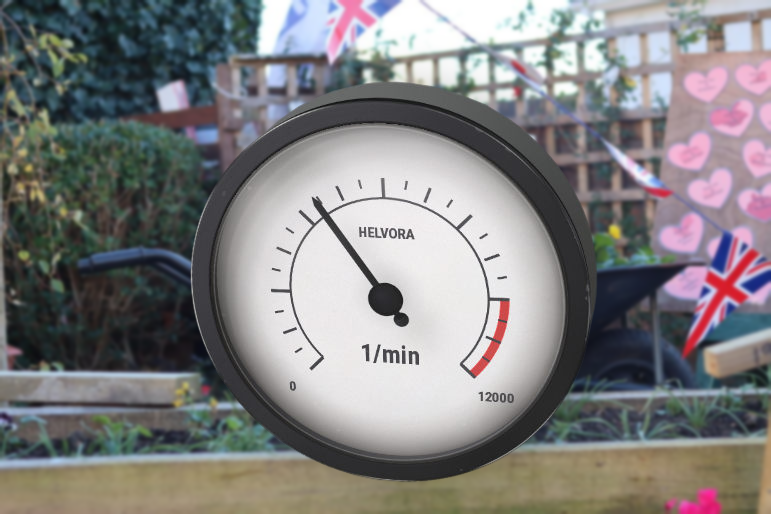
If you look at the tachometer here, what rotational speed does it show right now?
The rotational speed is 4500 rpm
